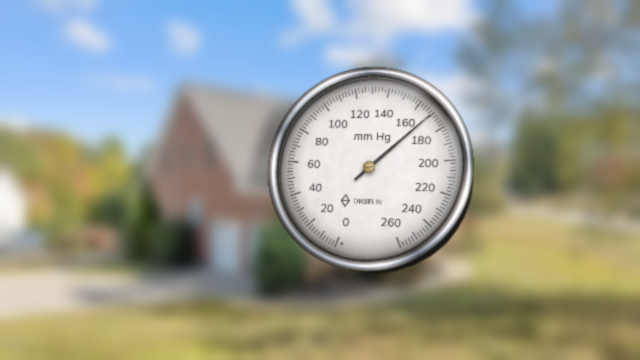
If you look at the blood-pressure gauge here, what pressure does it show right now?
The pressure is 170 mmHg
